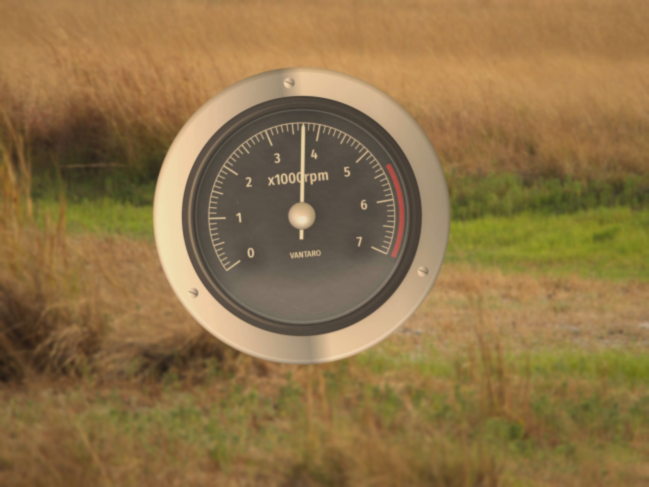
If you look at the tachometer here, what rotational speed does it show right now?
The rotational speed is 3700 rpm
